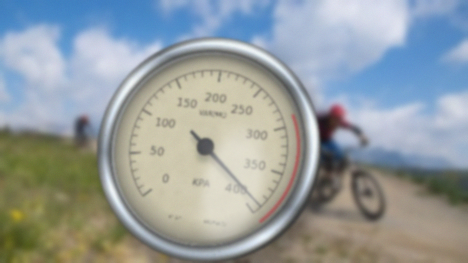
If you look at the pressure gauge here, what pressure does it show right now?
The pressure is 390 kPa
